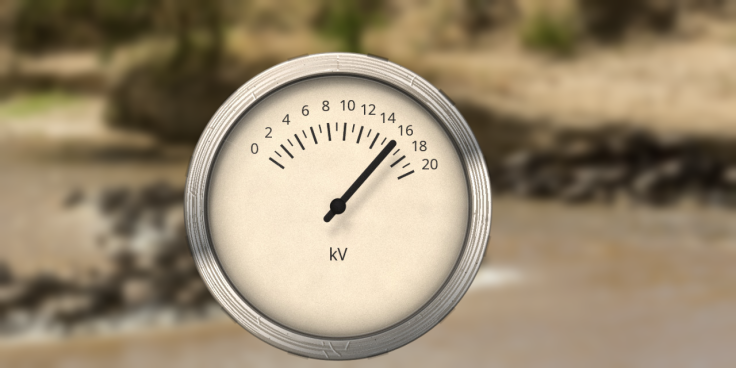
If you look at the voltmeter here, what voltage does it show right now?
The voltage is 16 kV
